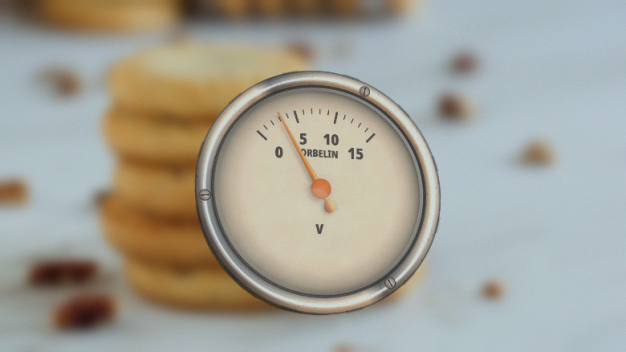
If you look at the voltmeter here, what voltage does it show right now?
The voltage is 3 V
